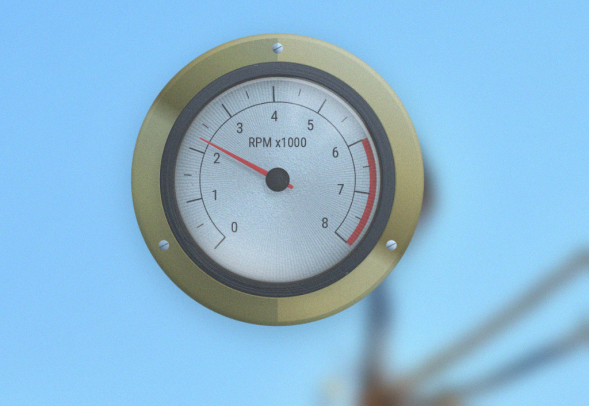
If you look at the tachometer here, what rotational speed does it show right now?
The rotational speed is 2250 rpm
